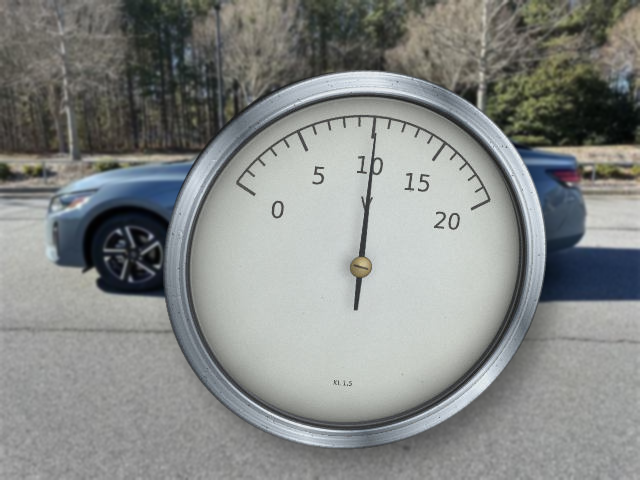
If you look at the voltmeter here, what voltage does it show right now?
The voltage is 10 V
